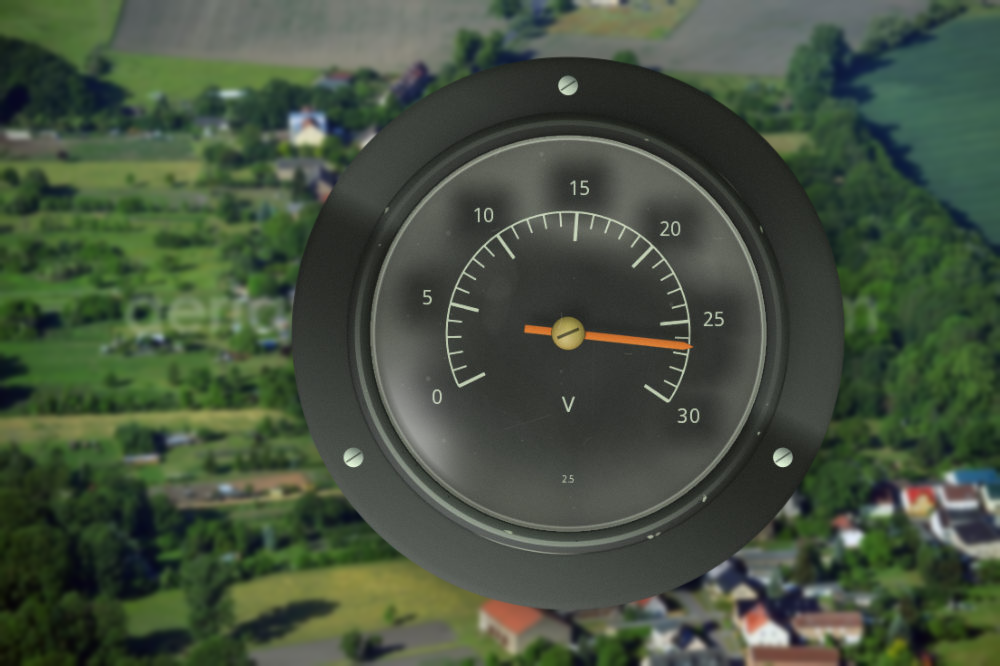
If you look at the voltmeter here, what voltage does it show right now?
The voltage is 26.5 V
